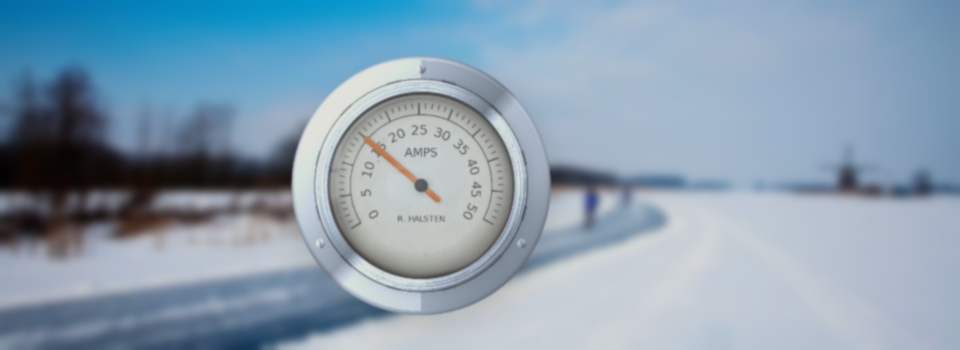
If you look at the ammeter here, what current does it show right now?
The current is 15 A
